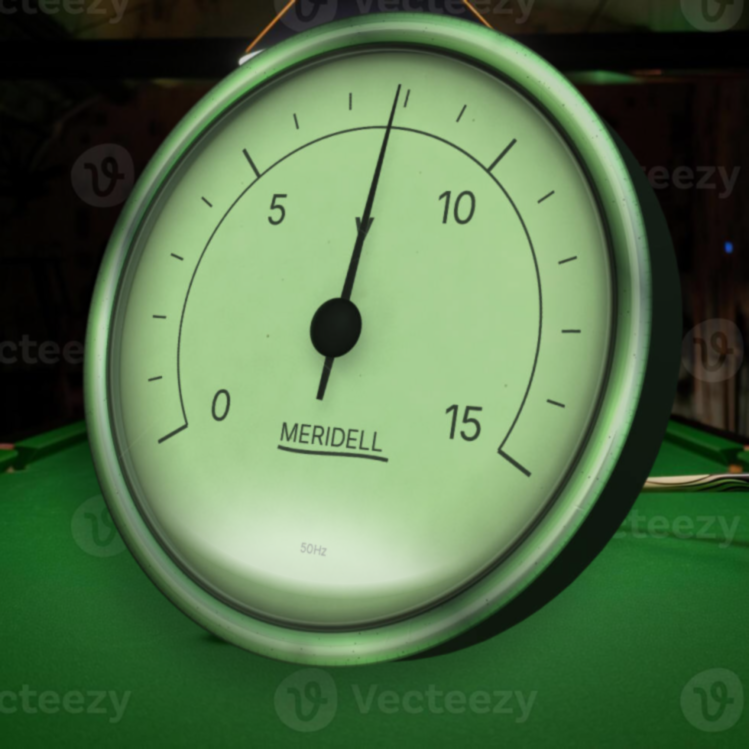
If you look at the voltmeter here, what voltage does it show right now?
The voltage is 8 V
